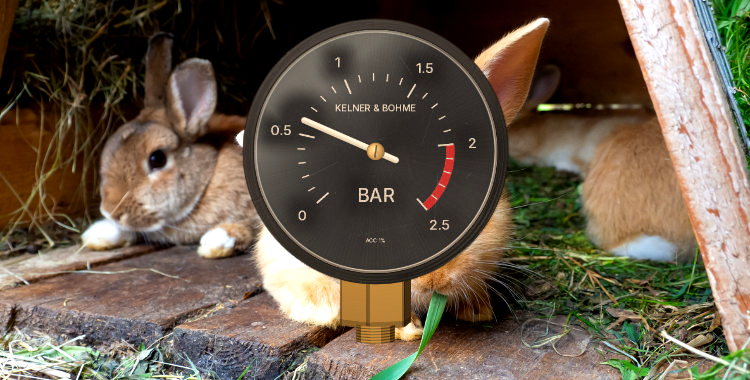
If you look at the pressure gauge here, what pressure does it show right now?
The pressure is 0.6 bar
